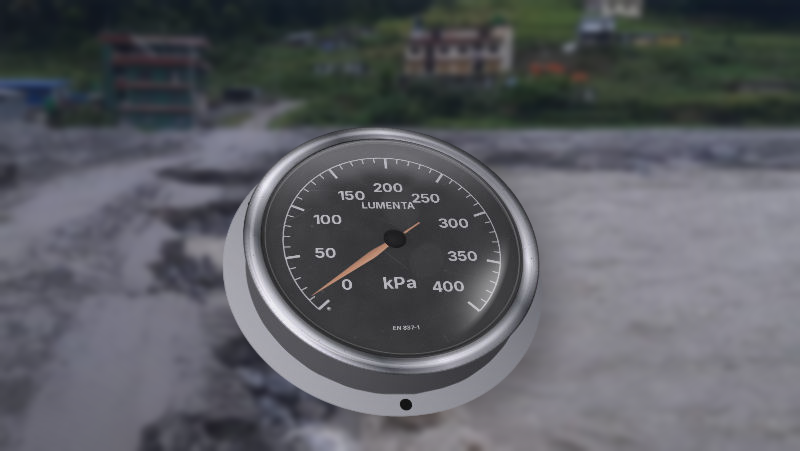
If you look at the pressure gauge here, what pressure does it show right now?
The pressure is 10 kPa
